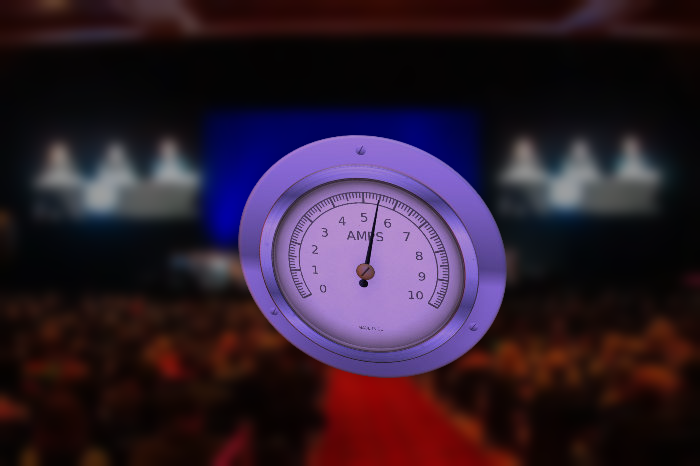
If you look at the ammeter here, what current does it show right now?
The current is 5.5 A
